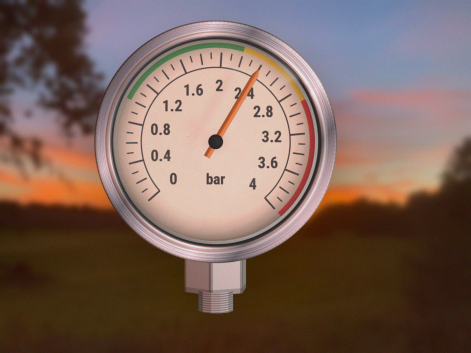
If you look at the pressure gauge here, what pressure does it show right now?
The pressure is 2.4 bar
